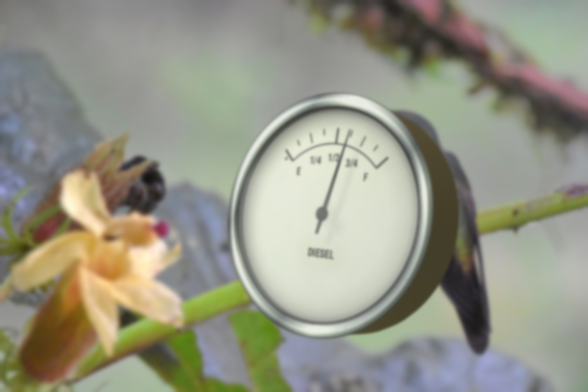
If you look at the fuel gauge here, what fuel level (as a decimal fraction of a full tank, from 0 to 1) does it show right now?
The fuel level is 0.625
